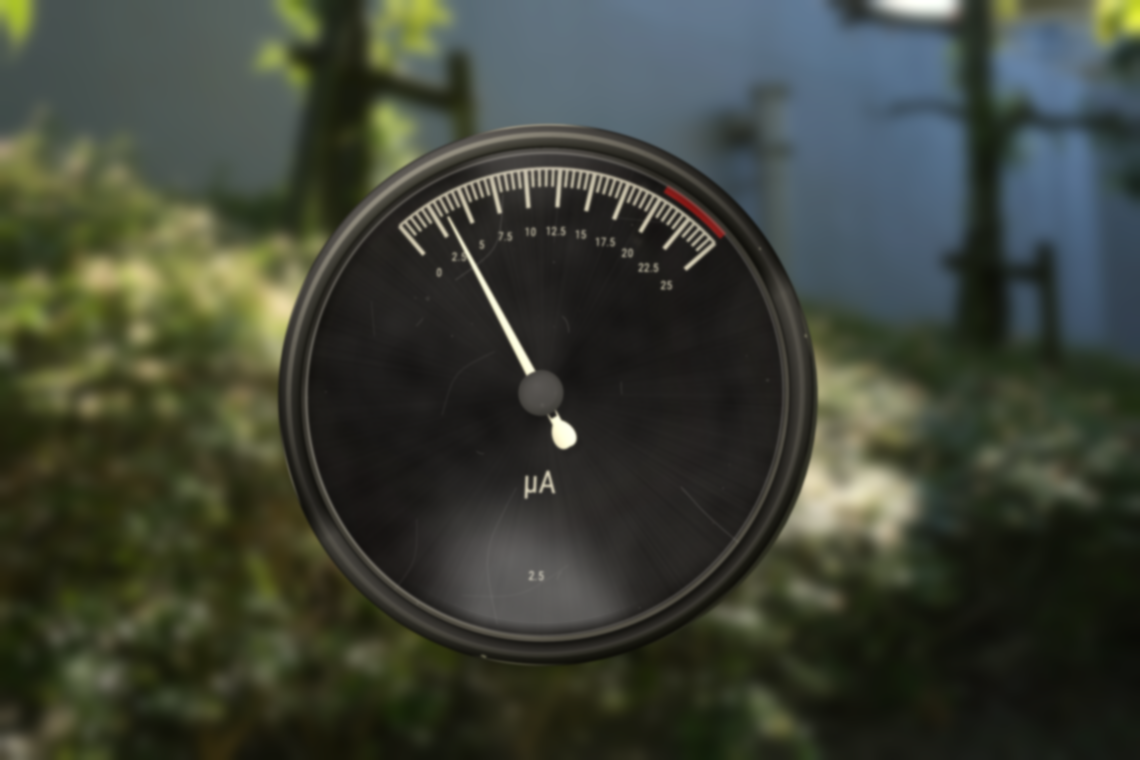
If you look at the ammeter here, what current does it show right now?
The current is 3.5 µA
